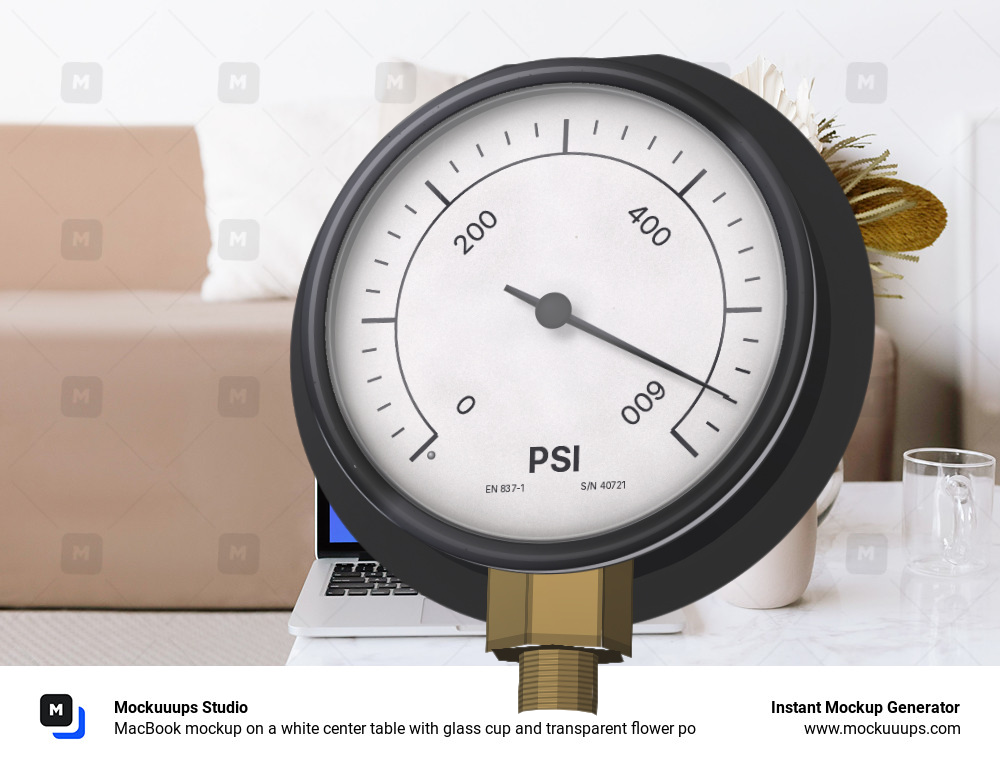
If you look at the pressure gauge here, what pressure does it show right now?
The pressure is 560 psi
